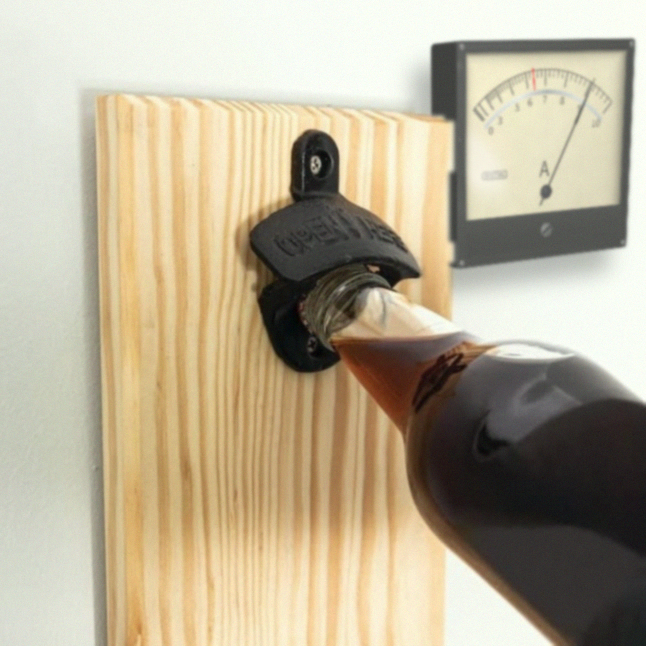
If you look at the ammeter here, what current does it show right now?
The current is 9 A
